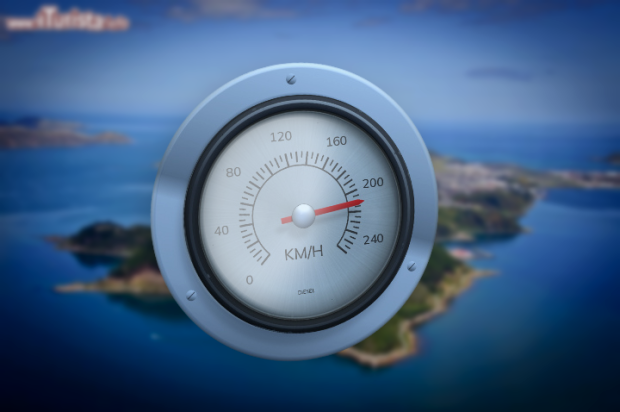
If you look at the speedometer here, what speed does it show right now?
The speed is 210 km/h
